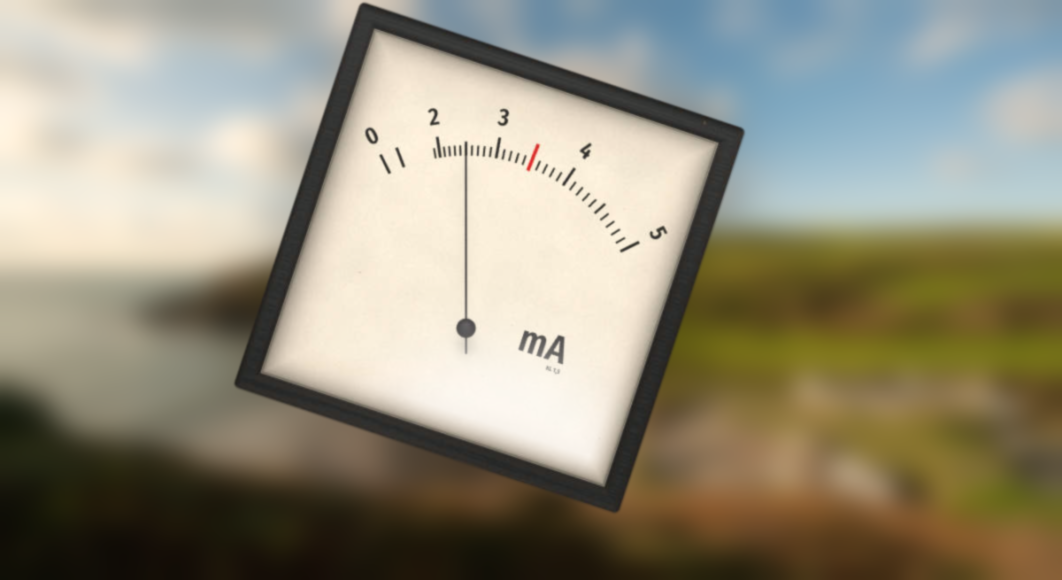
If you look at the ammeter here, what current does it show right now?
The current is 2.5 mA
